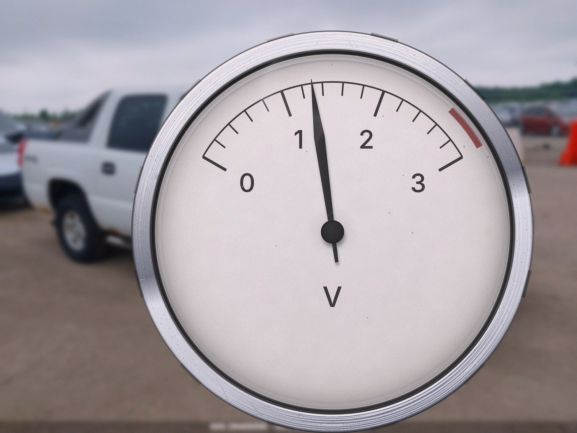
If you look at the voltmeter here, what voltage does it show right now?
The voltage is 1.3 V
